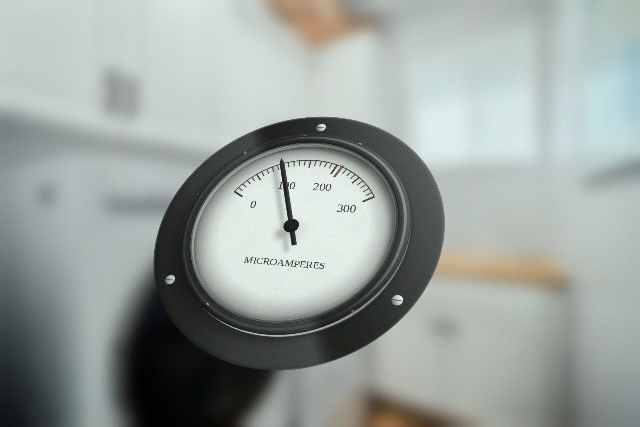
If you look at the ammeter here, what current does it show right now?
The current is 100 µA
